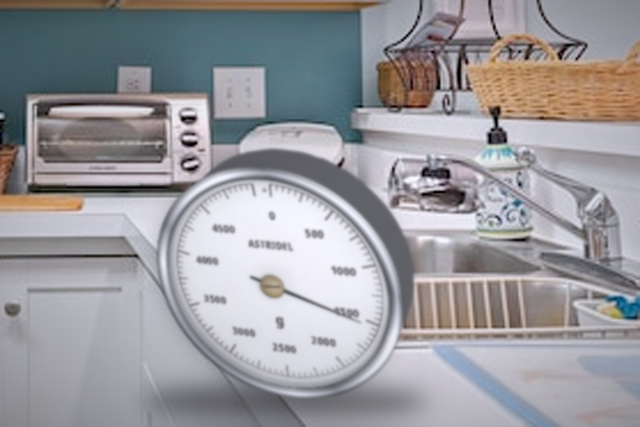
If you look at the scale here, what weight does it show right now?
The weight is 1500 g
